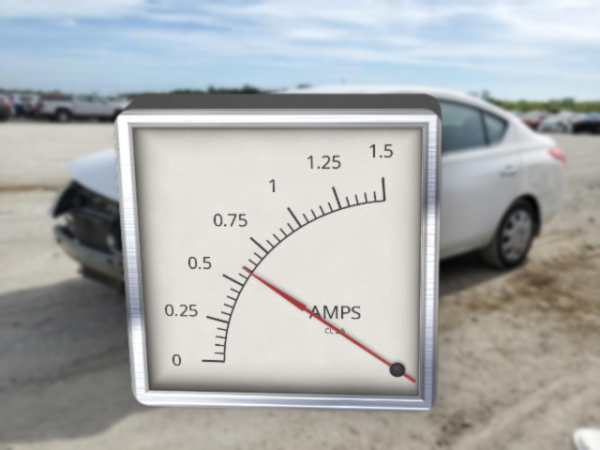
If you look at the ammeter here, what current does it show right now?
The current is 0.6 A
